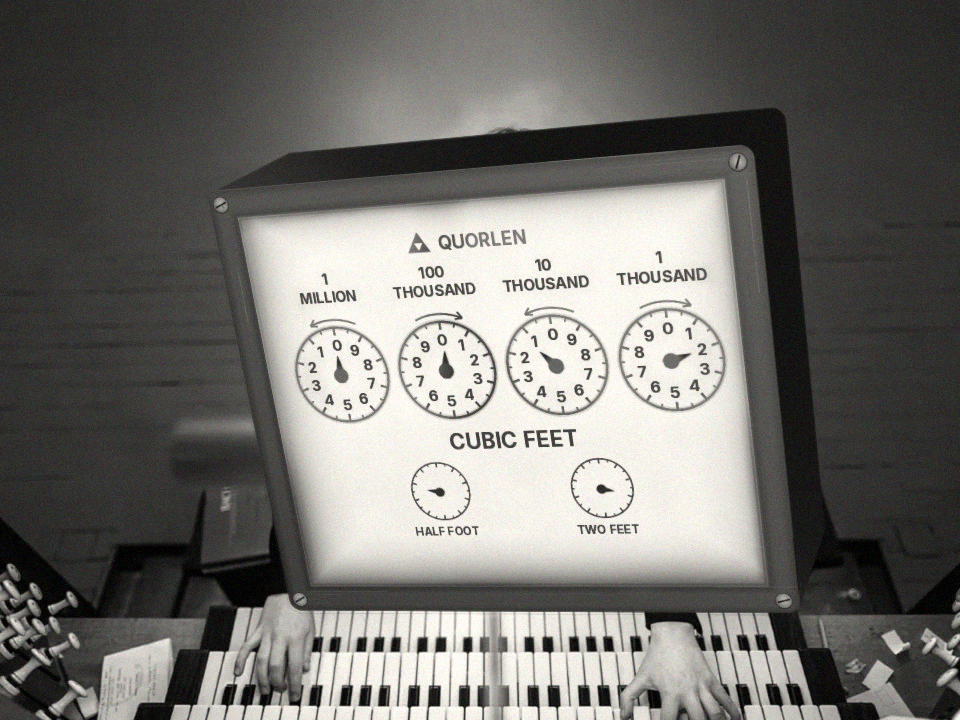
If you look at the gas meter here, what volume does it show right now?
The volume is 1200 ft³
